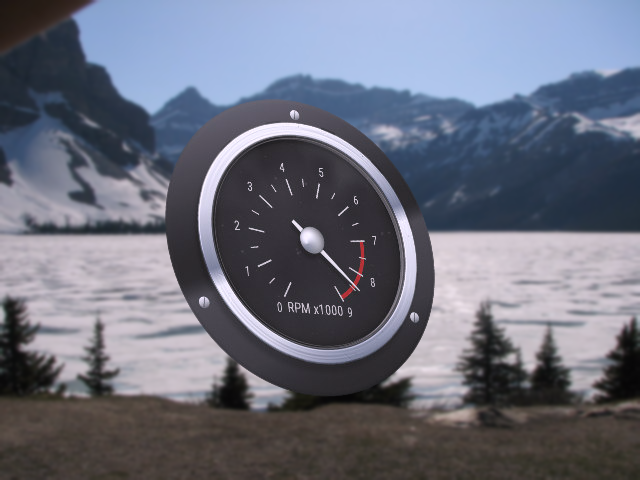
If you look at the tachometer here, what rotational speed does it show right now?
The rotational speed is 8500 rpm
